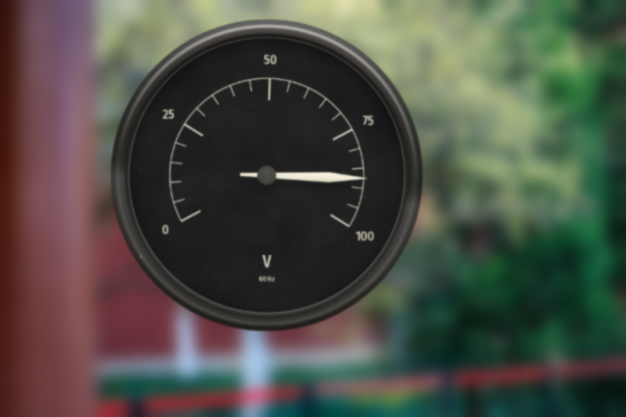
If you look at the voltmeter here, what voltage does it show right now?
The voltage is 87.5 V
